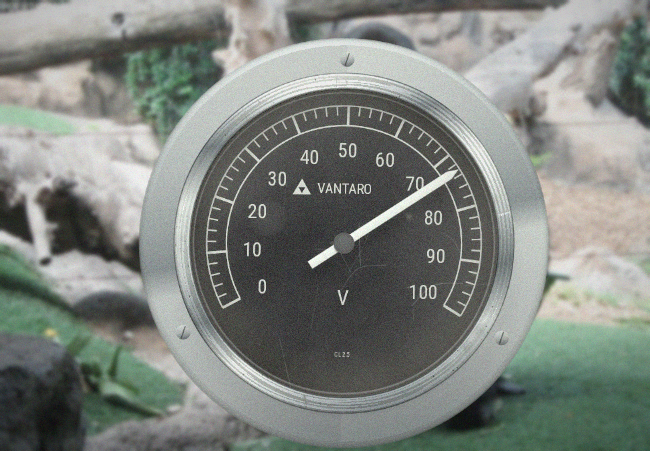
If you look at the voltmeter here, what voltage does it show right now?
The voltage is 73 V
